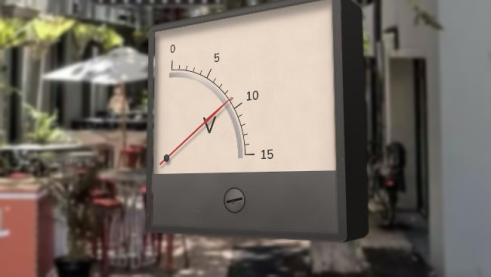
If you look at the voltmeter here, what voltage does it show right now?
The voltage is 9 V
